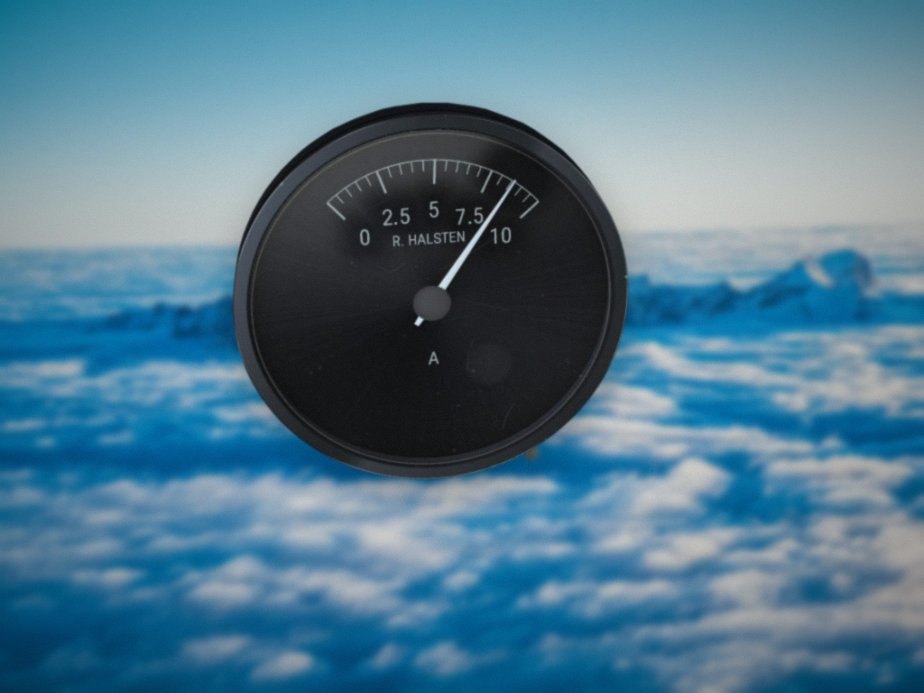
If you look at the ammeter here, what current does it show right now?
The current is 8.5 A
